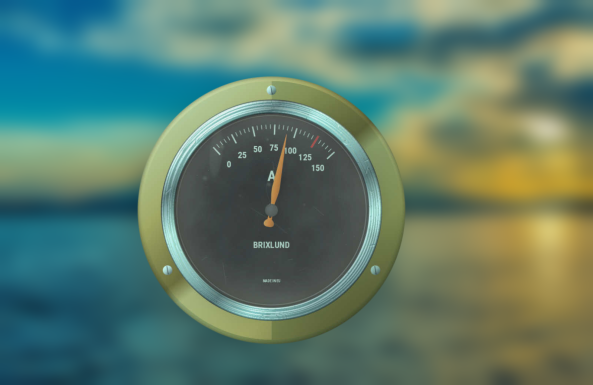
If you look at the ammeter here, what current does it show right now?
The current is 90 A
